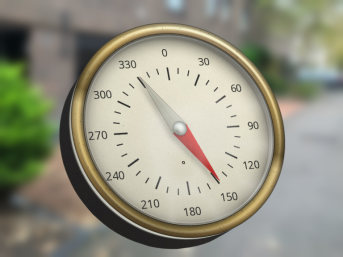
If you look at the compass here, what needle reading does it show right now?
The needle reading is 150 °
